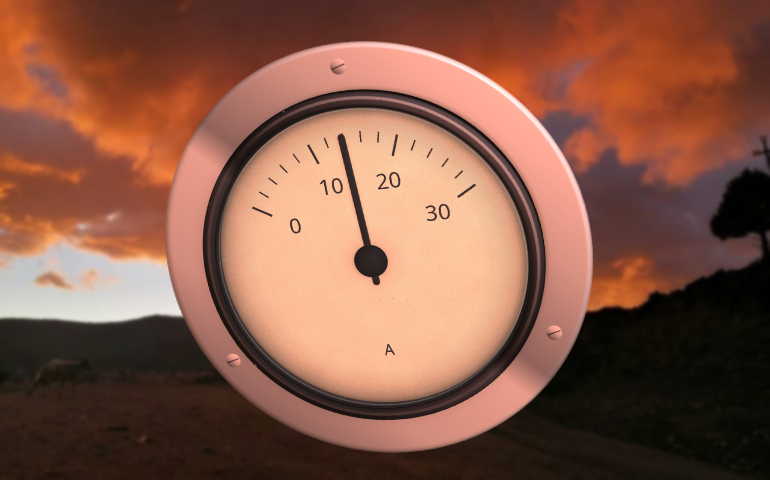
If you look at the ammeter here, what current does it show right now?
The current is 14 A
